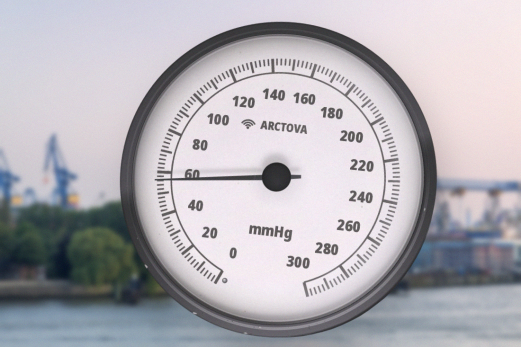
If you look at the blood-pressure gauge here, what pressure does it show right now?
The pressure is 56 mmHg
